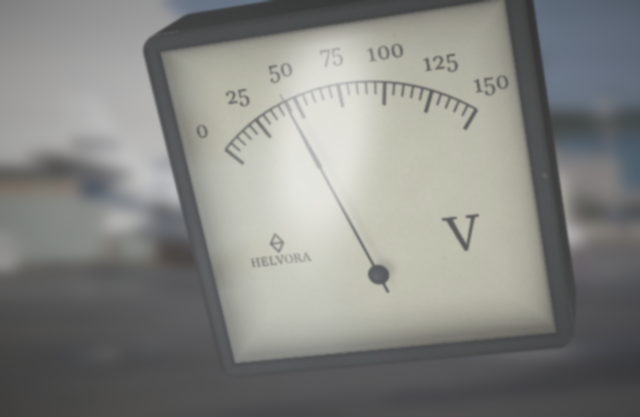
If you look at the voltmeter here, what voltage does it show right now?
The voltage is 45 V
